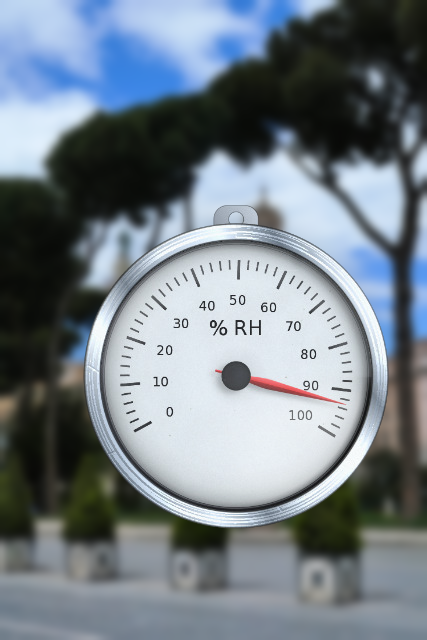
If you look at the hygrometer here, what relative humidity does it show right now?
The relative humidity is 93 %
